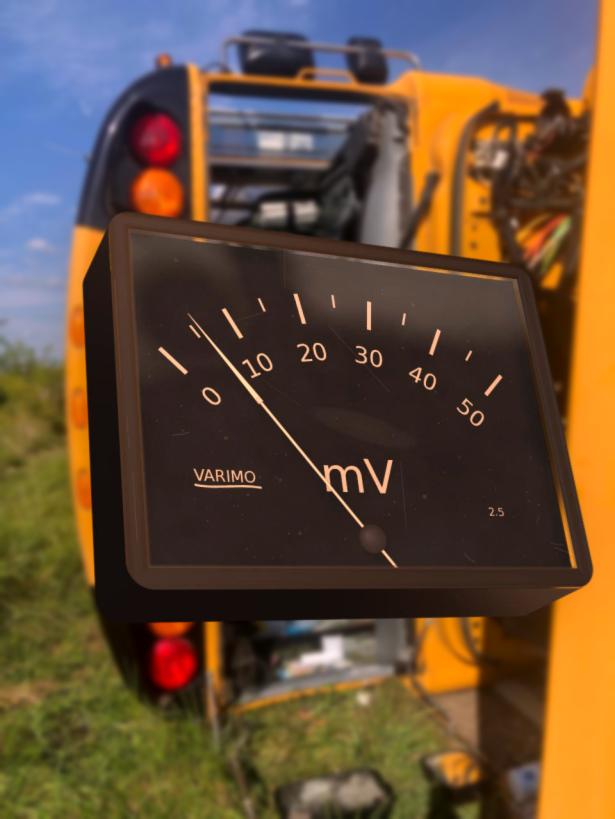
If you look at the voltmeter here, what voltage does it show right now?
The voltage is 5 mV
